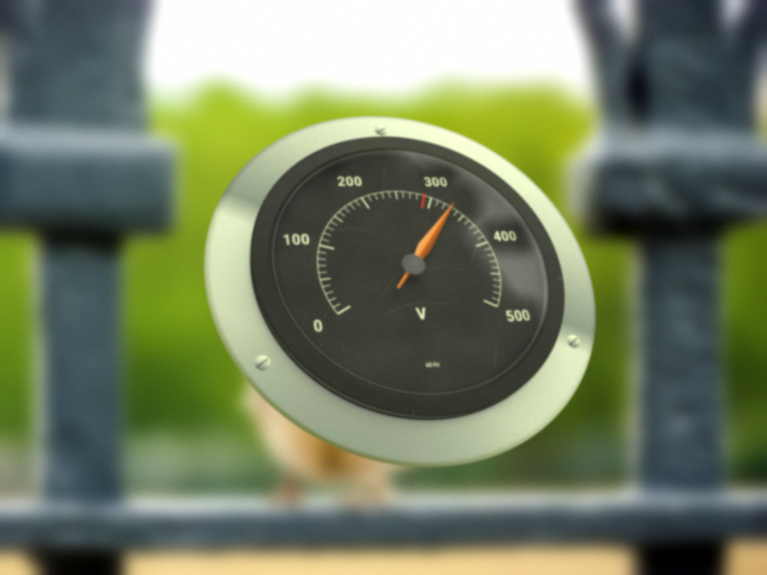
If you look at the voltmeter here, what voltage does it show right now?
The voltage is 330 V
